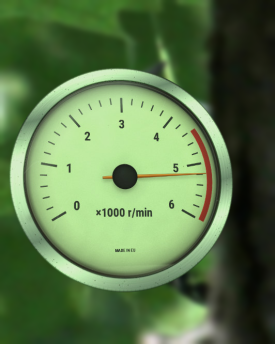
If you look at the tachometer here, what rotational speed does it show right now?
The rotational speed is 5200 rpm
